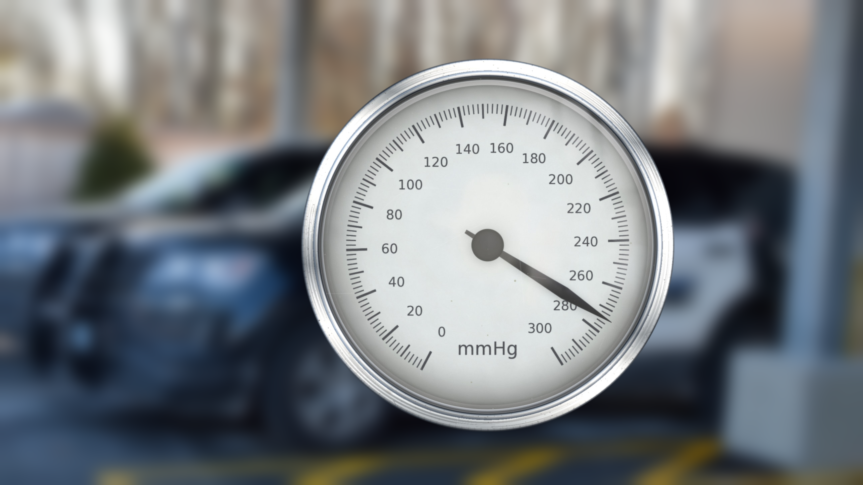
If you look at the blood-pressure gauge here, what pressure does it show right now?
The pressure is 274 mmHg
